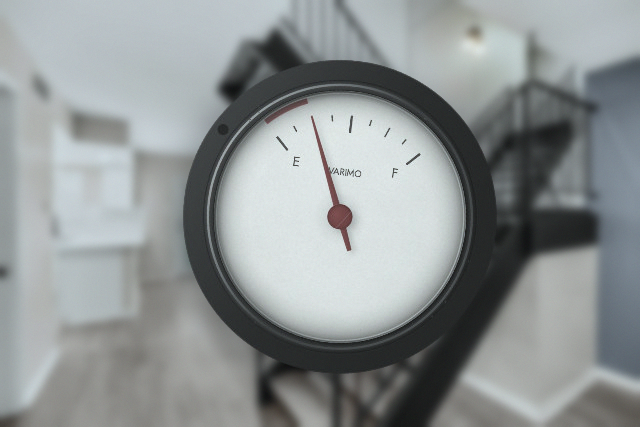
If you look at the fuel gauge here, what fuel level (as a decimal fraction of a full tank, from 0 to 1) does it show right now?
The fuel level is 0.25
